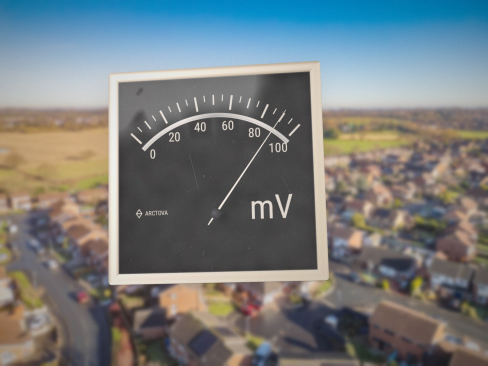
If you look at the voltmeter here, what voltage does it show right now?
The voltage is 90 mV
